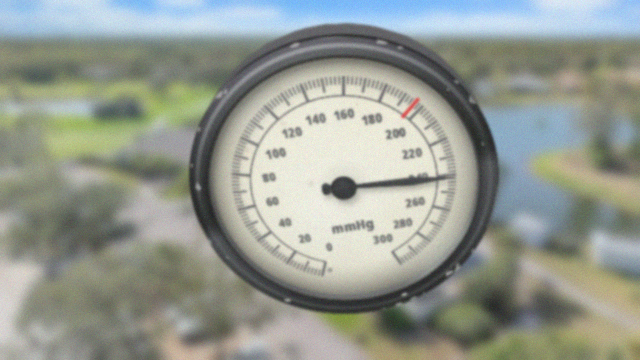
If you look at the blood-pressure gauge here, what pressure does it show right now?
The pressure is 240 mmHg
